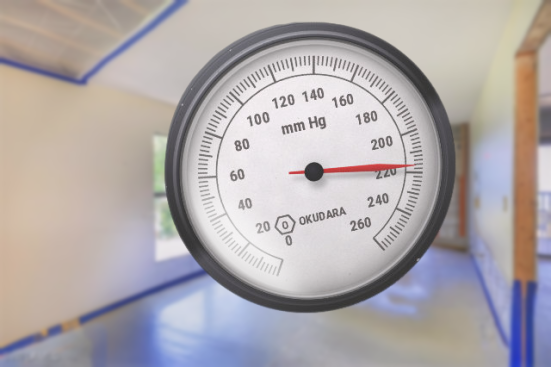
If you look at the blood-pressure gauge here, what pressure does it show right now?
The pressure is 216 mmHg
